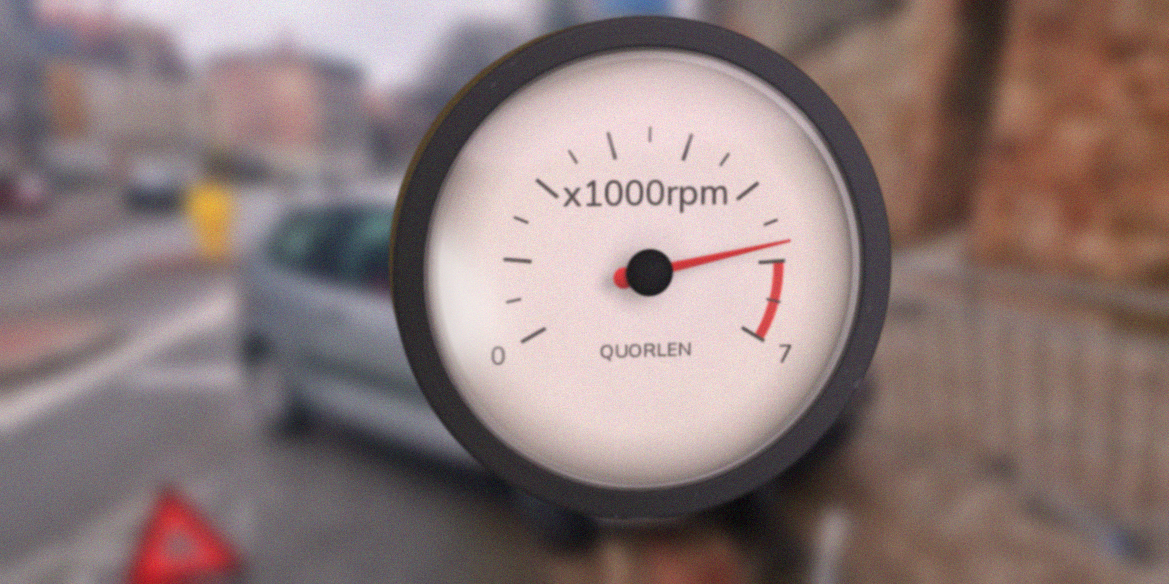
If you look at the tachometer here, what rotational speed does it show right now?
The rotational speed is 5750 rpm
